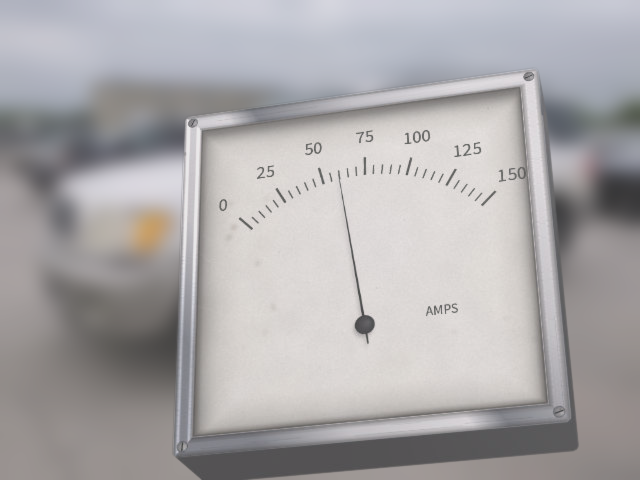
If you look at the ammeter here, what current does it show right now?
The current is 60 A
